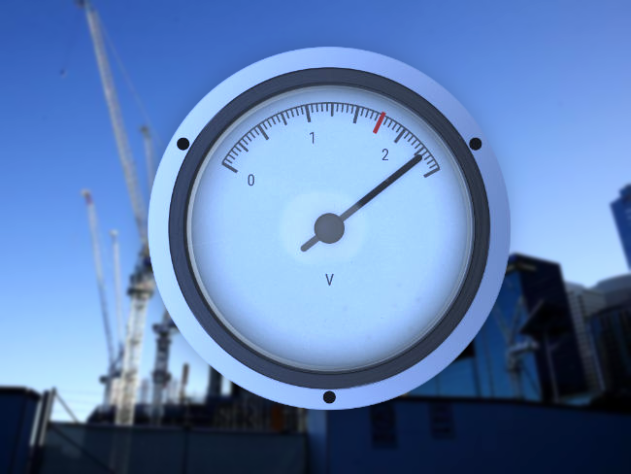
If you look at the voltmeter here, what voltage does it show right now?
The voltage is 2.3 V
